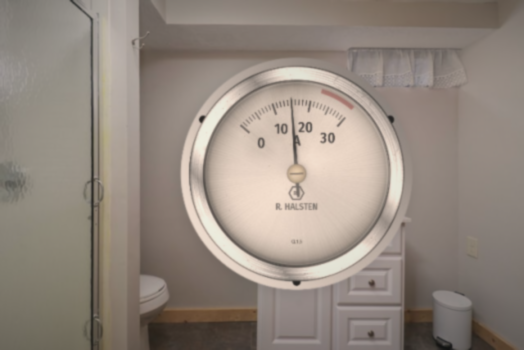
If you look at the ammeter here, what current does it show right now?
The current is 15 A
